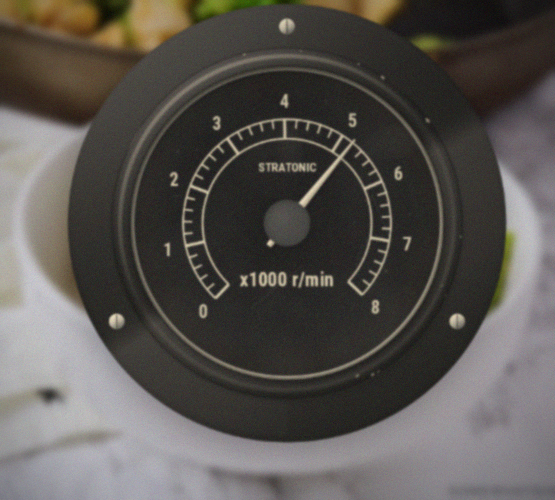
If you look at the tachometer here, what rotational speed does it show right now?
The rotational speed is 5200 rpm
